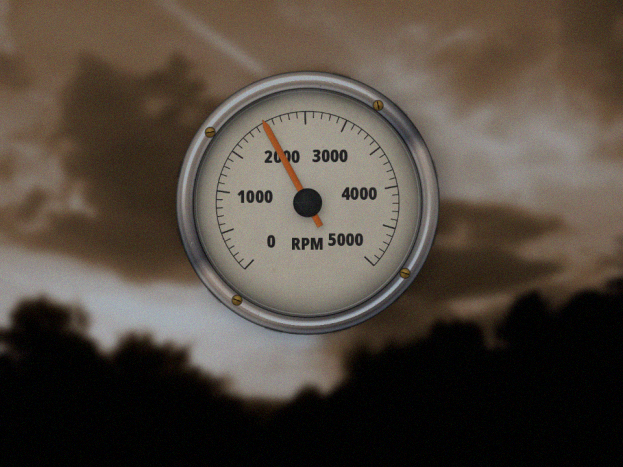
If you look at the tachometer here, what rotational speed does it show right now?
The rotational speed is 2000 rpm
